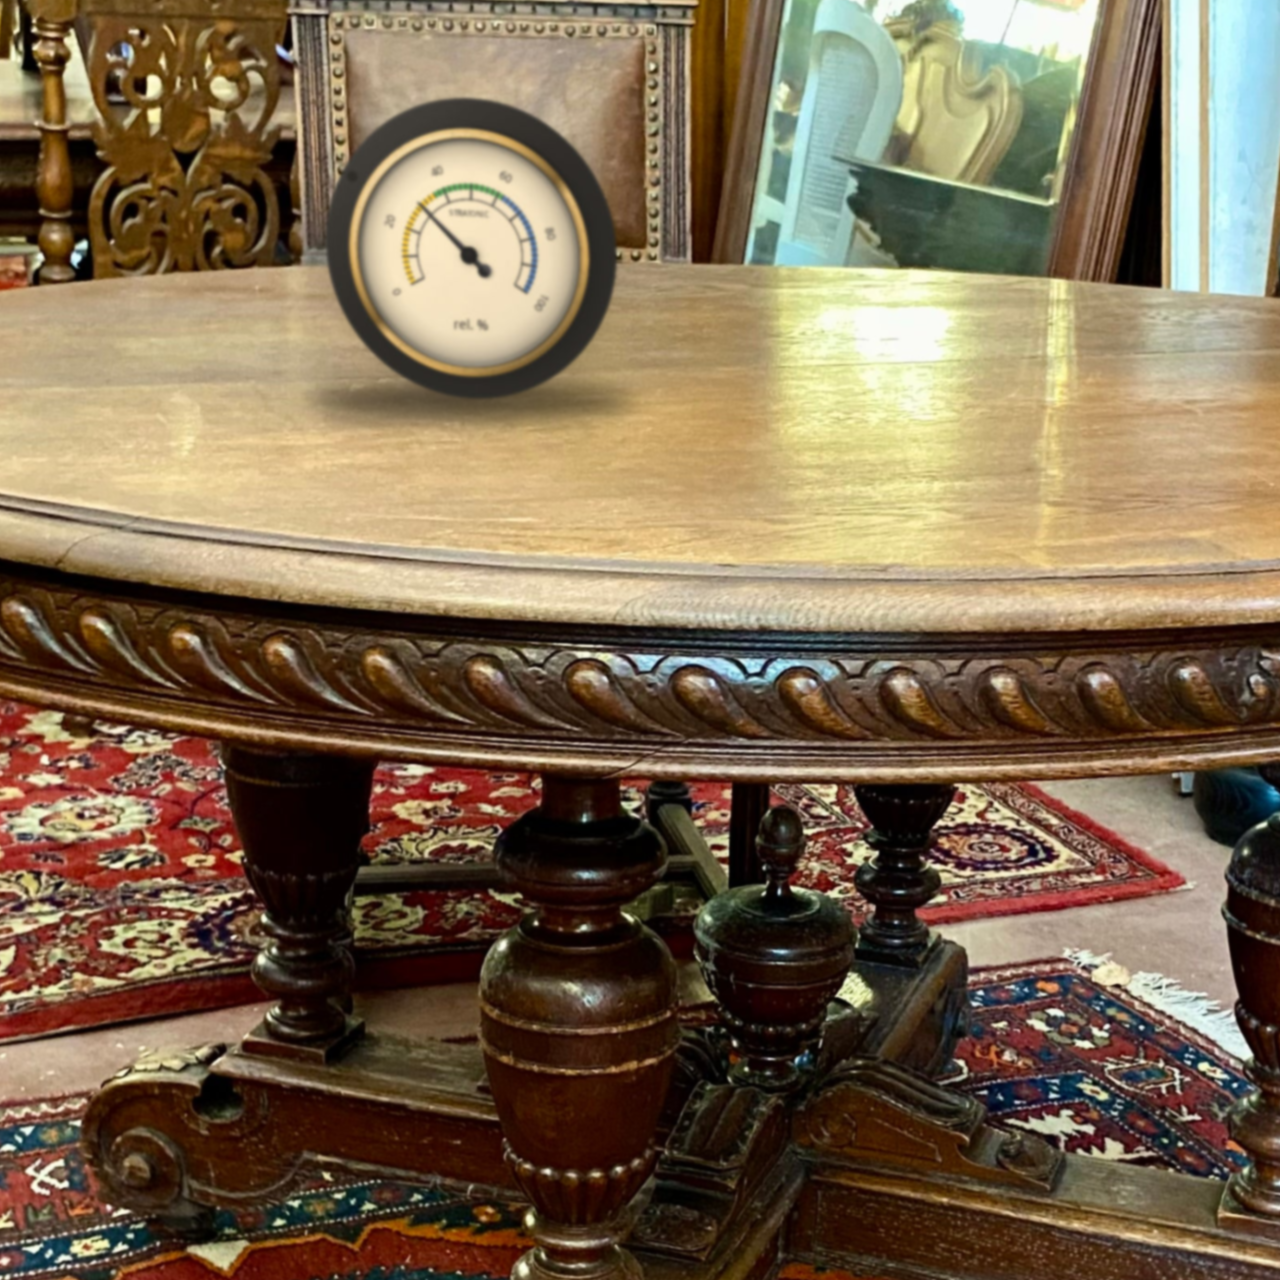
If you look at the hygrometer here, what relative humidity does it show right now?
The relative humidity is 30 %
